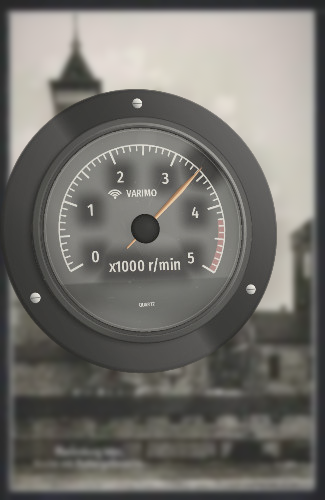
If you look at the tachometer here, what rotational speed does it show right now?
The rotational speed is 3400 rpm
